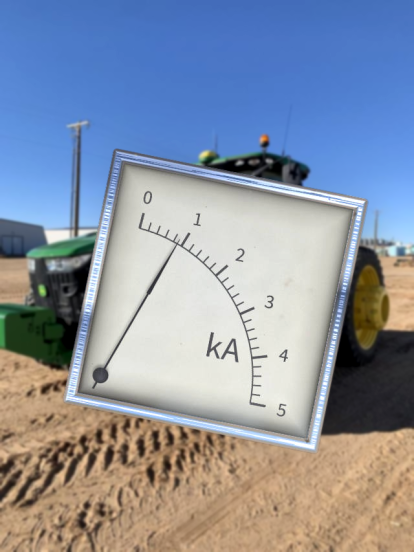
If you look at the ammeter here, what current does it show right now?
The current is 0.9 kA
